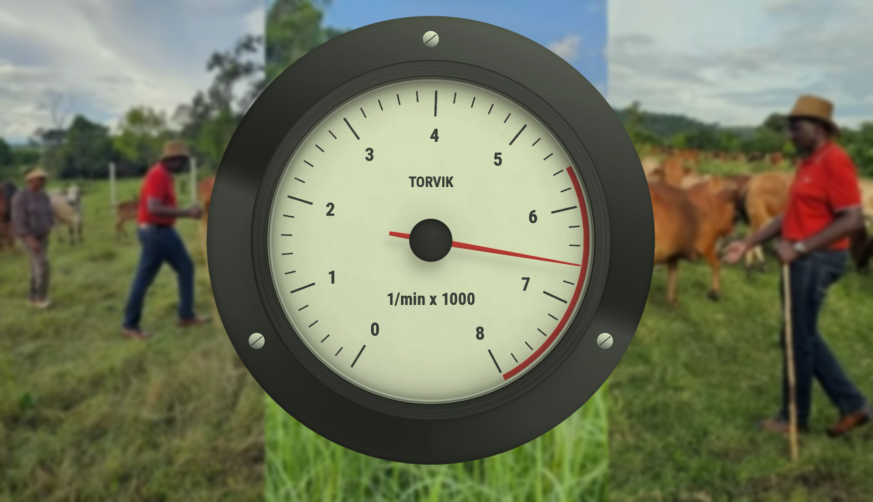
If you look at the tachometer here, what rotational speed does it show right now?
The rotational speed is 6600 rpm
